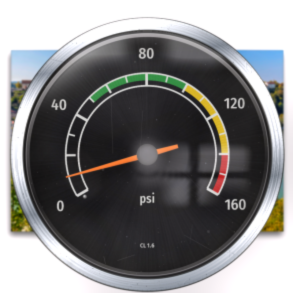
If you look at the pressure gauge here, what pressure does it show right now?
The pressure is 10 psi
